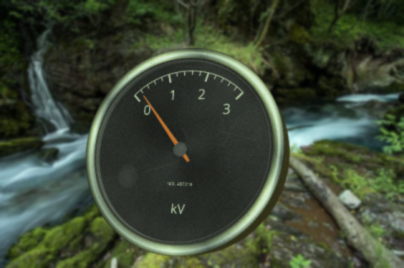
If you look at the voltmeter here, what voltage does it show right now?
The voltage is 0.2 kV
